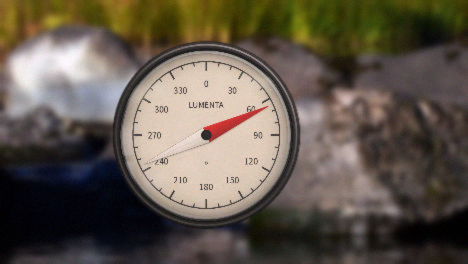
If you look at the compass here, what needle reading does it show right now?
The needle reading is 65 °
